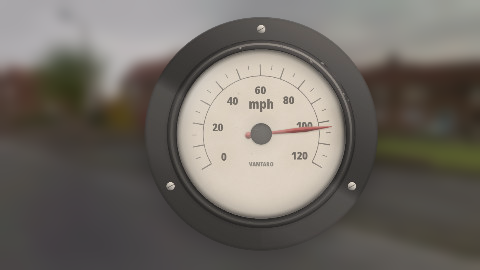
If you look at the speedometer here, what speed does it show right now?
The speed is 102.5 mph
